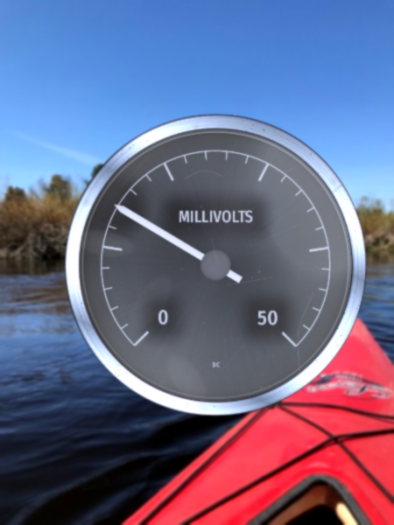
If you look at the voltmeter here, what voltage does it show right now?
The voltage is 14 mV
